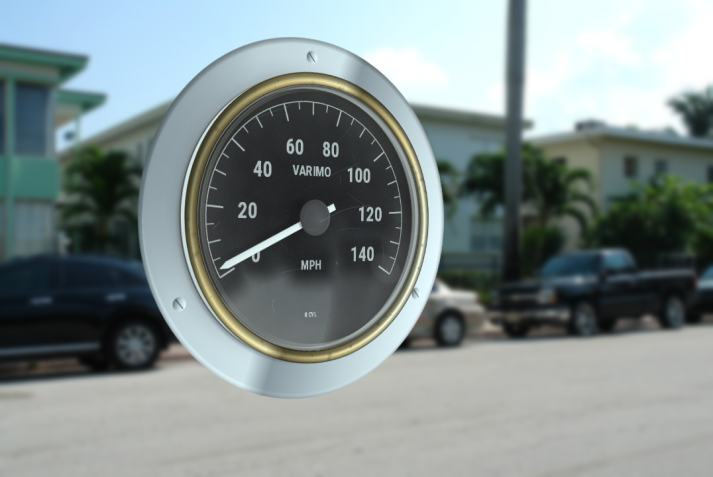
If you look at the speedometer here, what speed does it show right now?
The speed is 2.5 mph
